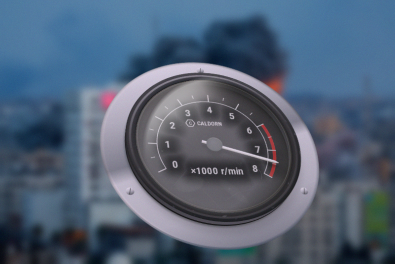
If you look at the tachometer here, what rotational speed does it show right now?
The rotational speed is 7500 rpm
